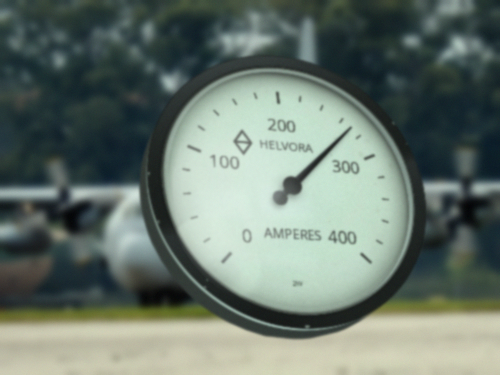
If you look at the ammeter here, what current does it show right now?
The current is 270 A
